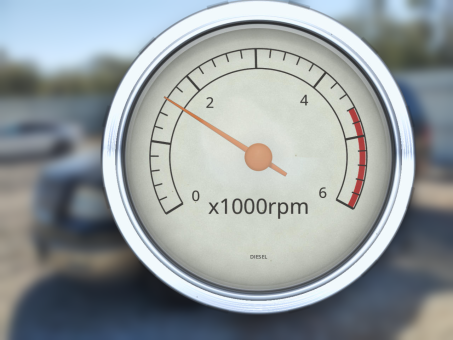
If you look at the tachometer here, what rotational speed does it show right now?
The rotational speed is 1600 rpm
